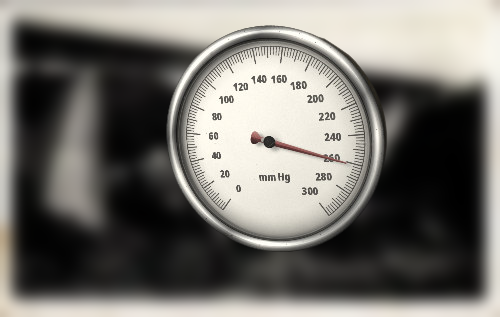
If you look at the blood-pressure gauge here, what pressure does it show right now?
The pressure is 260 mmHg
